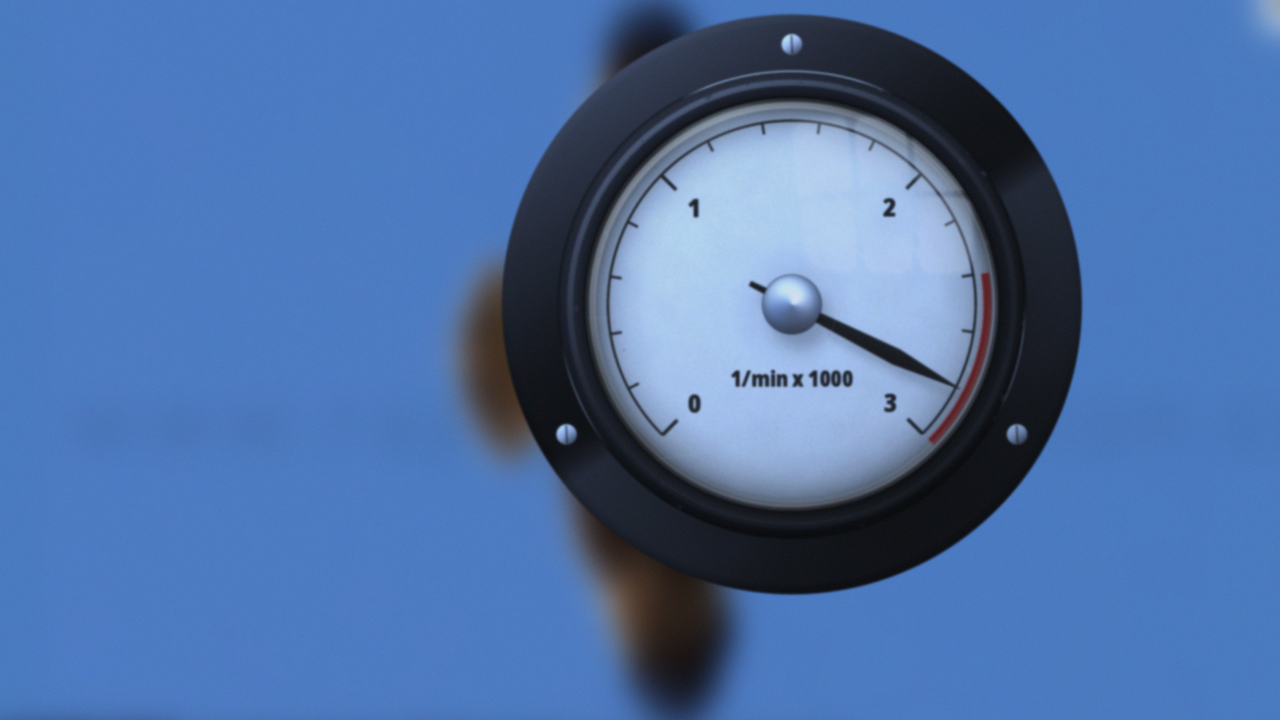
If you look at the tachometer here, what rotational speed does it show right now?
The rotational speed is 2800 rpm
